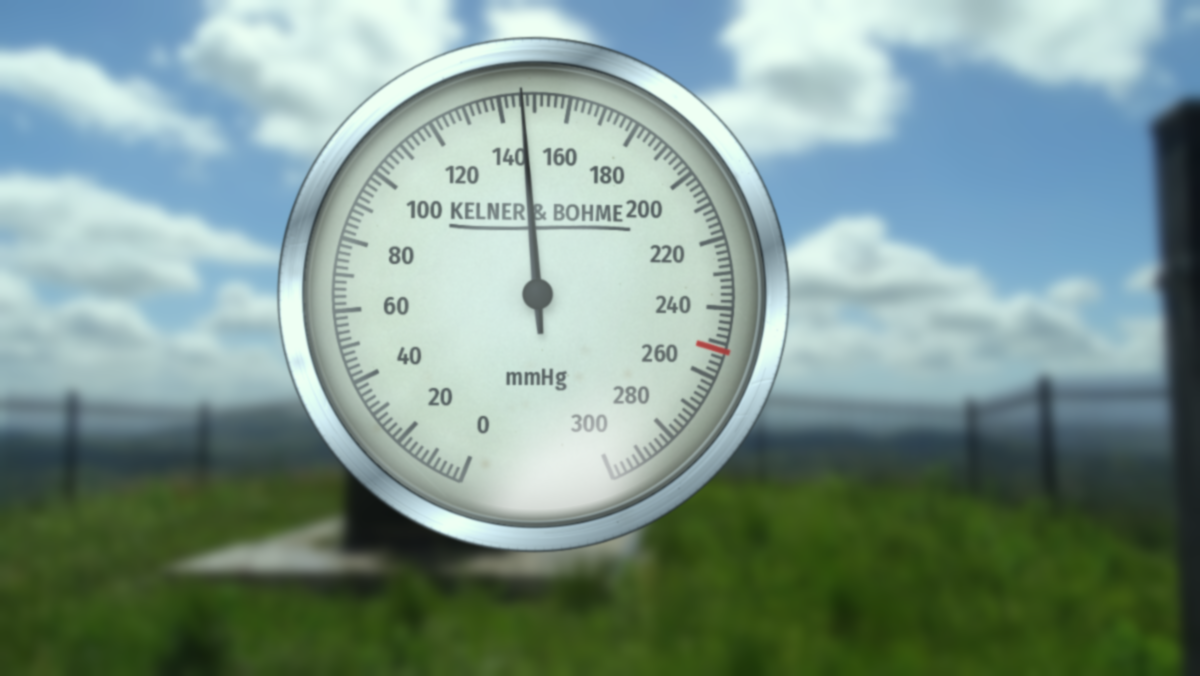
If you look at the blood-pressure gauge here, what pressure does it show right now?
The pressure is 146 mmHg
